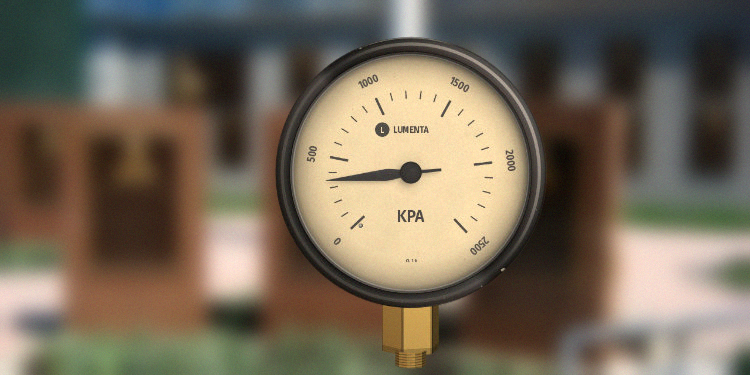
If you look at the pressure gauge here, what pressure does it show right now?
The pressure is 350 kPa
